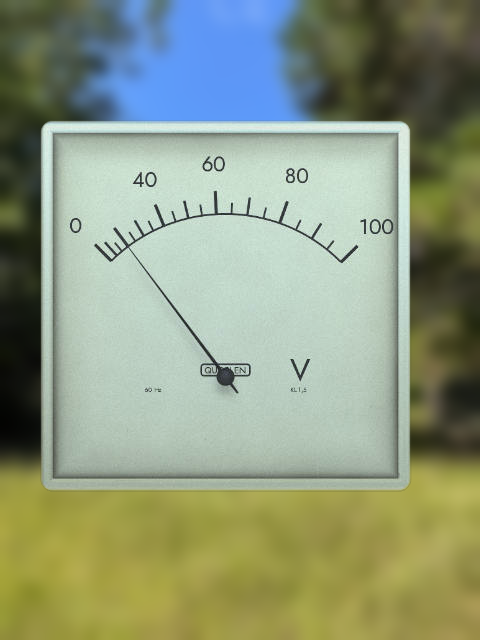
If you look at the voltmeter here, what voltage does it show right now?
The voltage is 20 V
